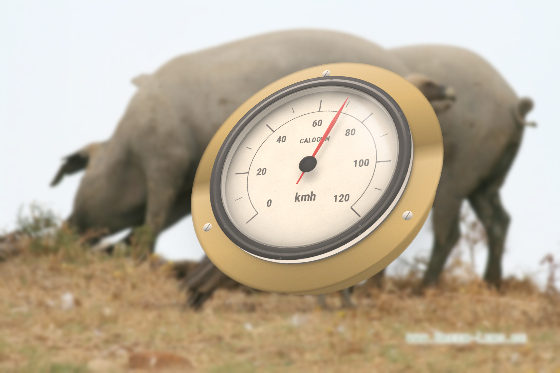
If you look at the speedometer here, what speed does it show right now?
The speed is 70 km/h
